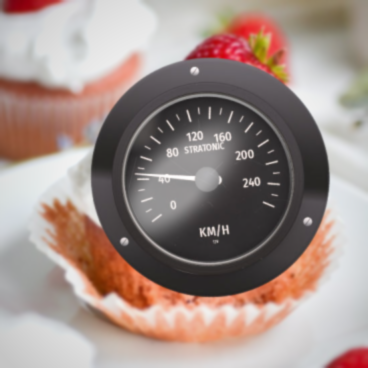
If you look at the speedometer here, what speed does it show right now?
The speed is 45 km/h
